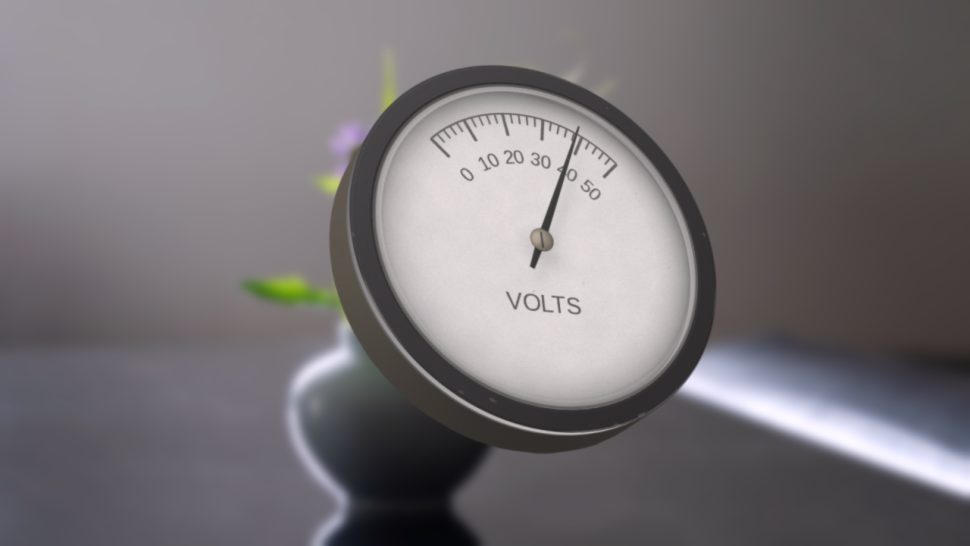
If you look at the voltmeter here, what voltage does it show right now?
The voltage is 38 V
